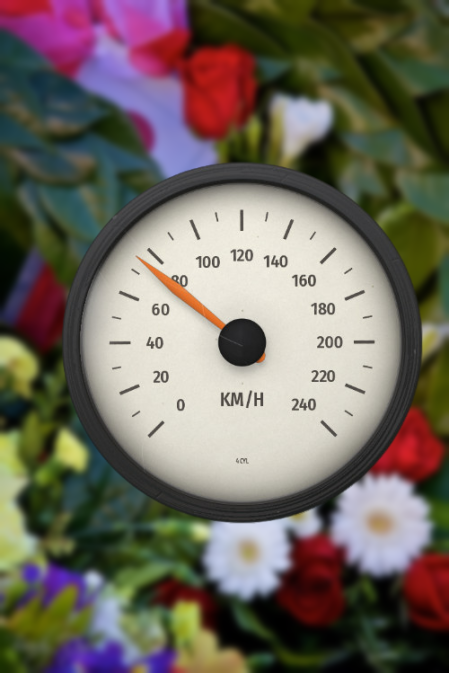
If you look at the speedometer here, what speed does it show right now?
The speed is 75 km/h
